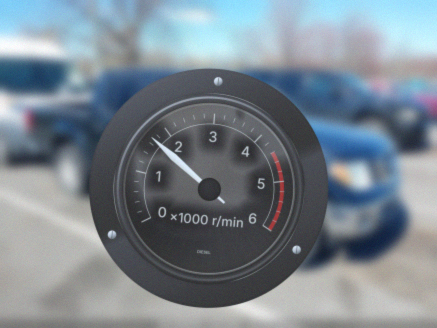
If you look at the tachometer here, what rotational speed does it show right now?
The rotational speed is 1700 rpm
